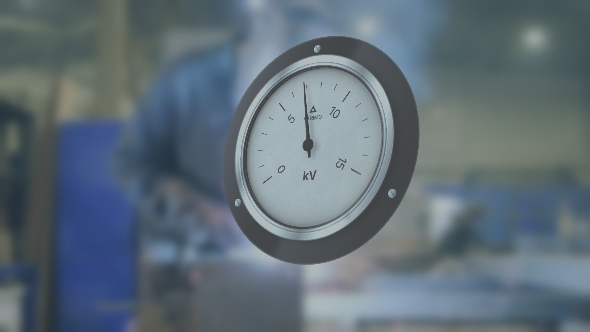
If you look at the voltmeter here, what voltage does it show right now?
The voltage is 7 kV
